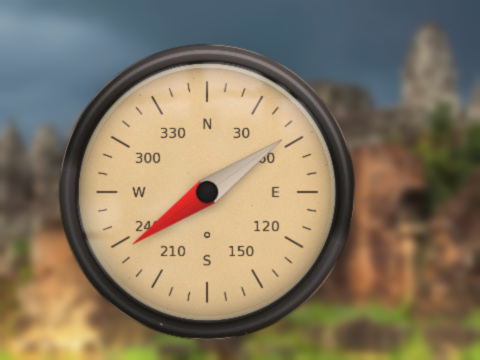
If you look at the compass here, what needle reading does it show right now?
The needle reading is 235 °
